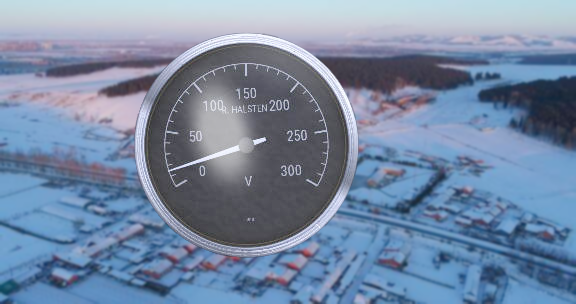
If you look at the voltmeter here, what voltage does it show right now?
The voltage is 15 V
